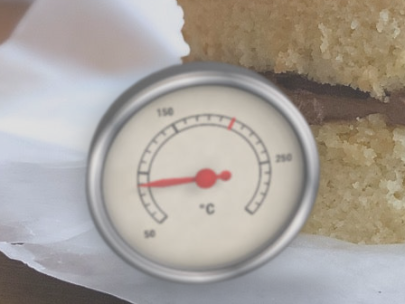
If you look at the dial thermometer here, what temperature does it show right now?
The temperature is 90 °C
